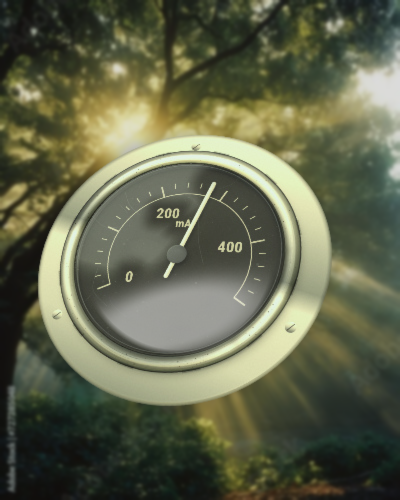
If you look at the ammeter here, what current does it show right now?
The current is 280 mA
